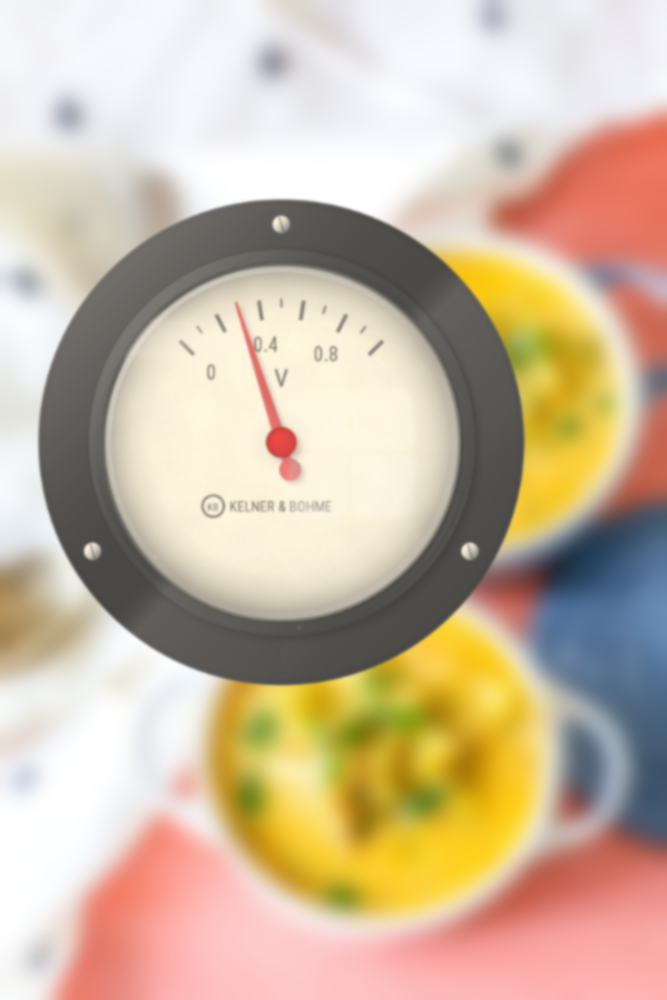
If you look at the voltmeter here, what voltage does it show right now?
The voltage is 0.3 V
